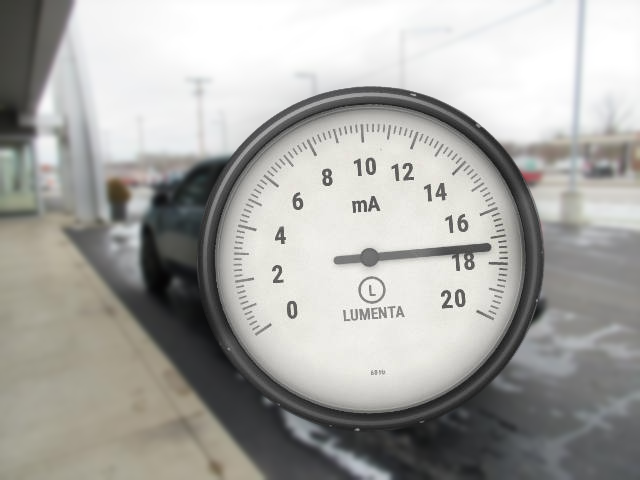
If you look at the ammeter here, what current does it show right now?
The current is 17.4 mA
